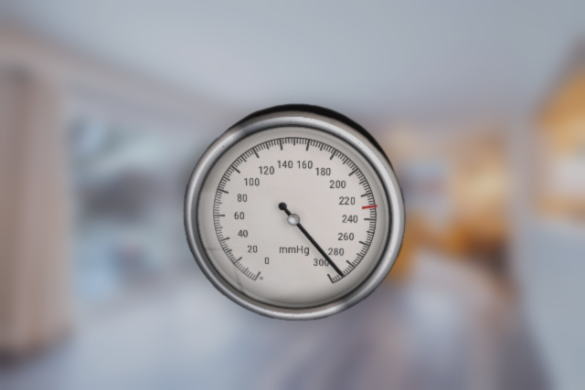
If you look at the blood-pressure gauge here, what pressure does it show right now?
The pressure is 290 mmHg
